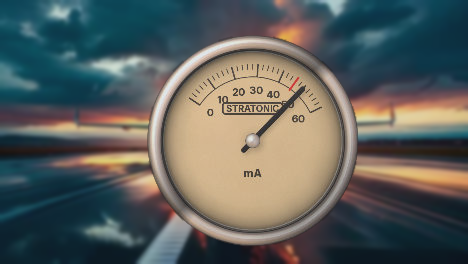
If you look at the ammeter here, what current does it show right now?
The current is 50 mA
